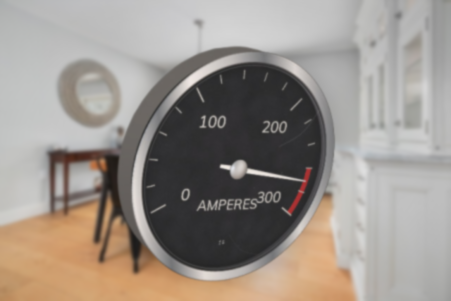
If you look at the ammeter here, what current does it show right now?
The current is 270 A
